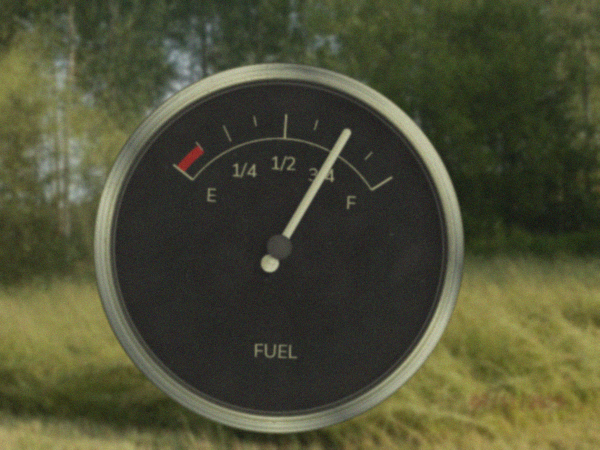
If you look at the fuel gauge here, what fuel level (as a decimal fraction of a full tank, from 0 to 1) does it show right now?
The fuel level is 0.75
